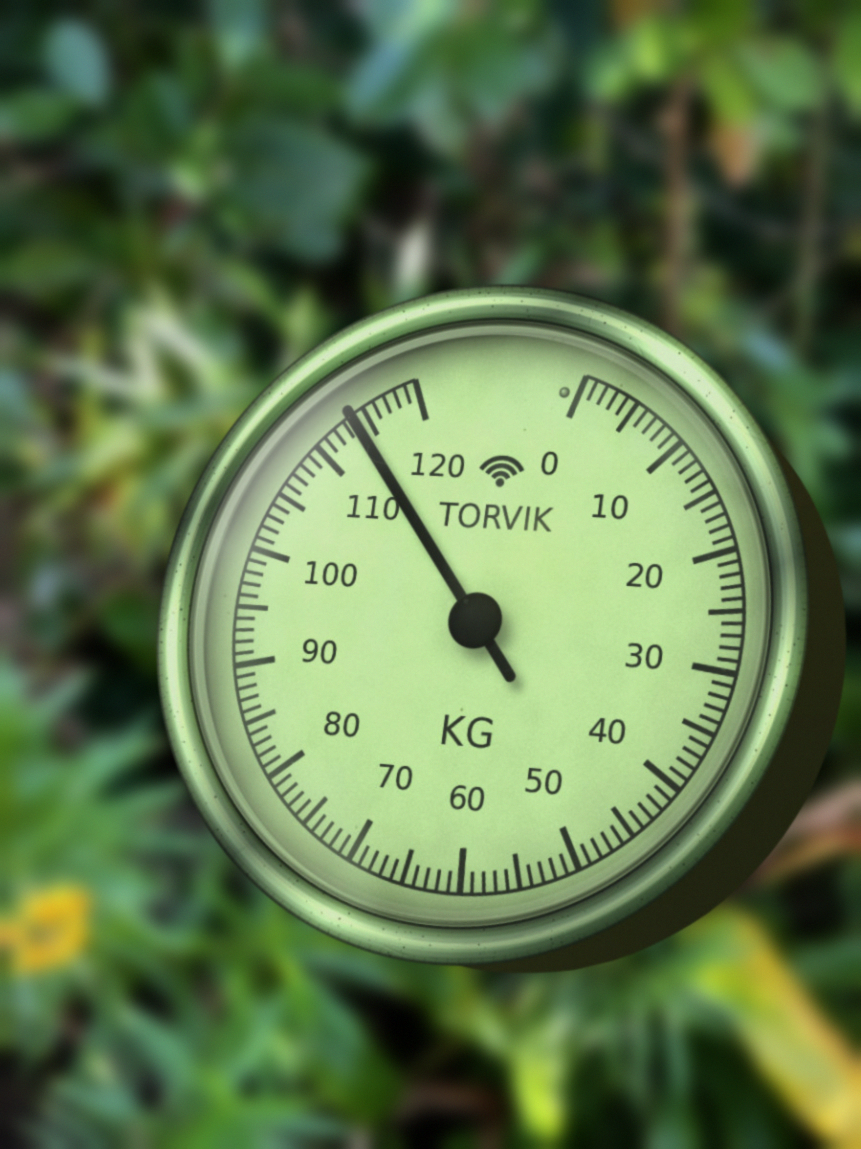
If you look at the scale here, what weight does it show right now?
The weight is 114 kg
